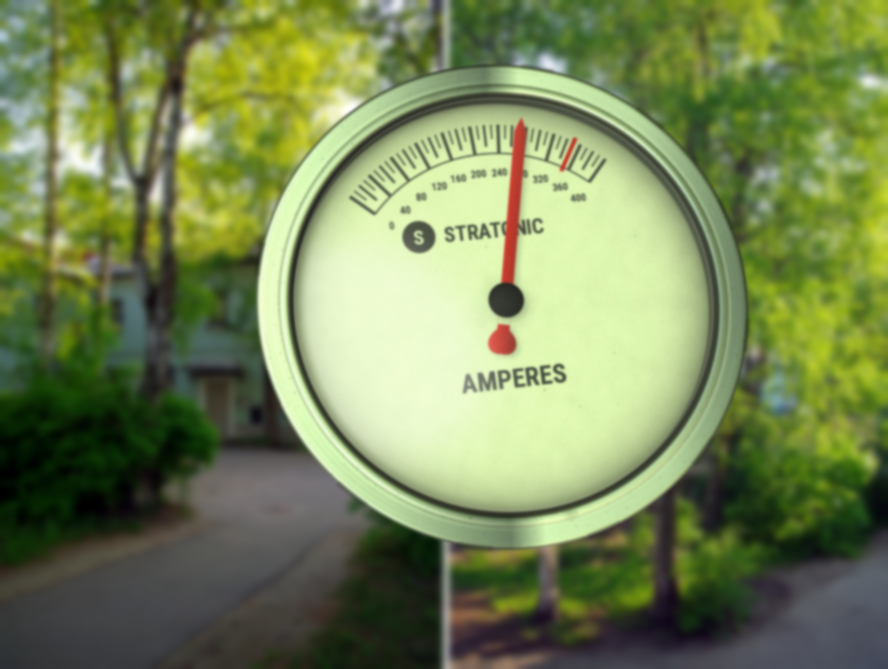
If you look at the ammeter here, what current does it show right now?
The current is 270 A
